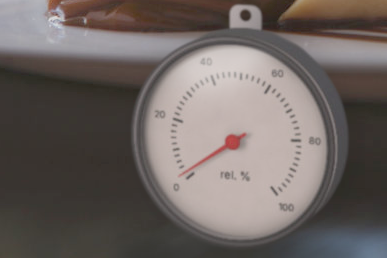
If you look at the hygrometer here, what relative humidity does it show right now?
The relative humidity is 2 %
